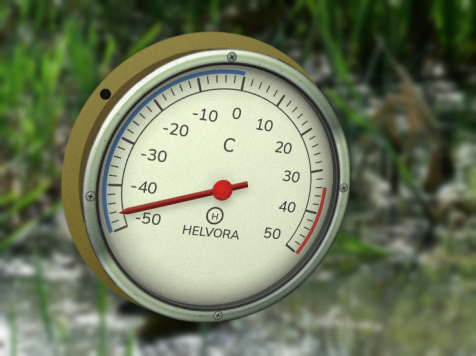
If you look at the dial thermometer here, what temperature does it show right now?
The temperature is -46 °C
